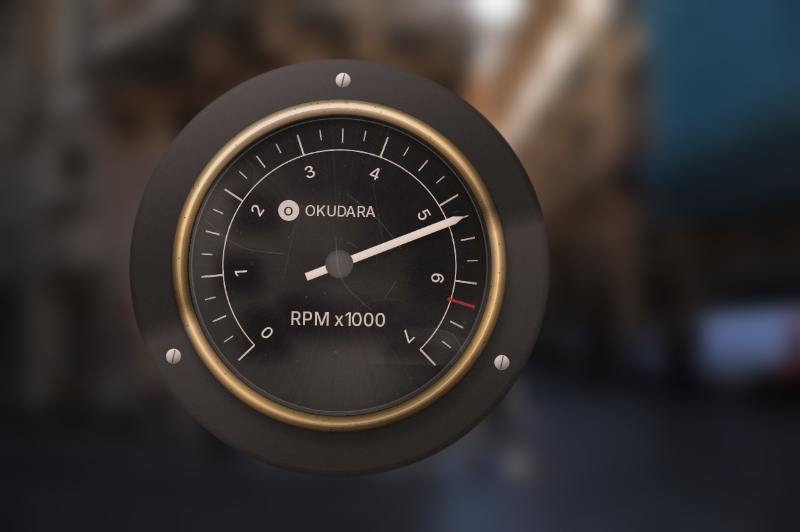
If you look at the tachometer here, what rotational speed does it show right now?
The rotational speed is 5250 rpm
